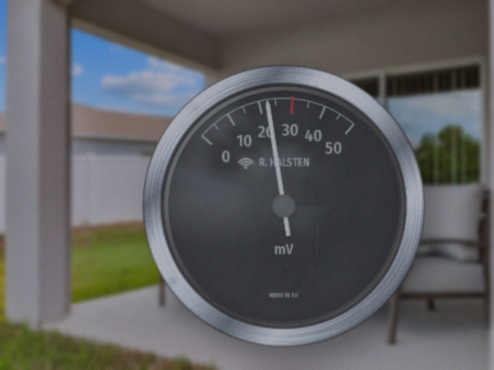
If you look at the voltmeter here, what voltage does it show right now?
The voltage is 22.5 mV
